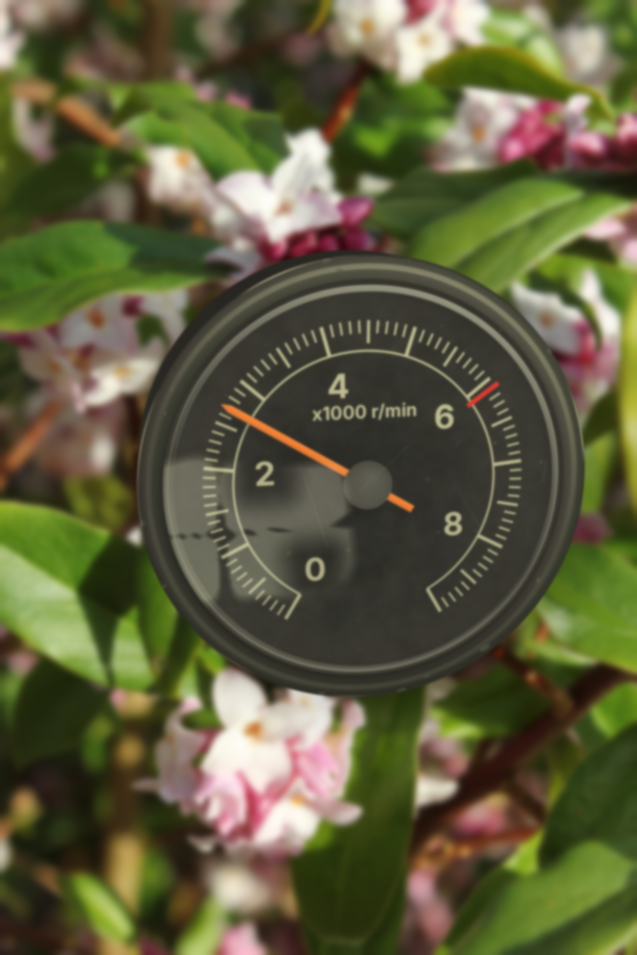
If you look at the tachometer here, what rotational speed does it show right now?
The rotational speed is 2700 rpm
